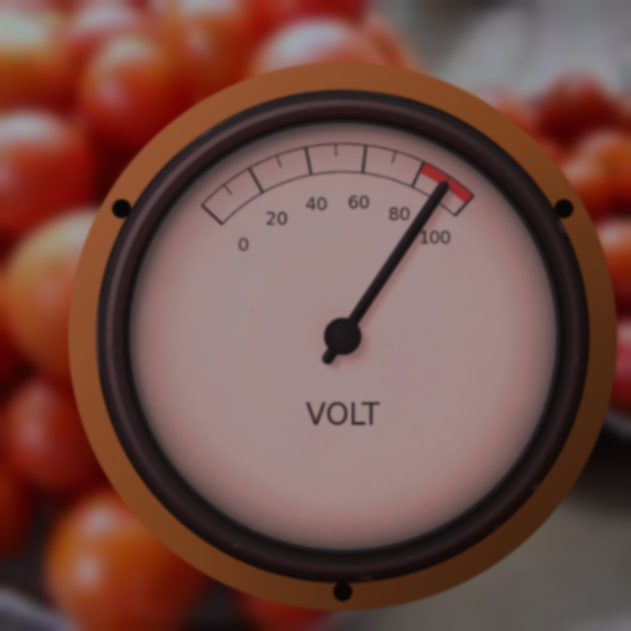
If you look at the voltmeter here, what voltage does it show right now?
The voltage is 90 V
